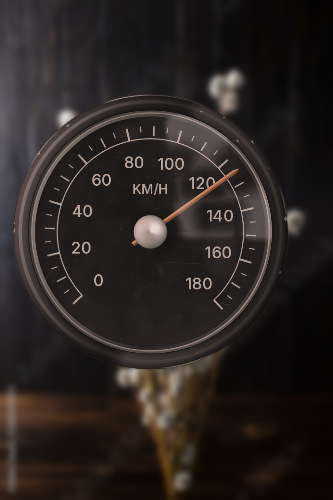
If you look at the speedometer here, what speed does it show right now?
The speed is 125 km/h
